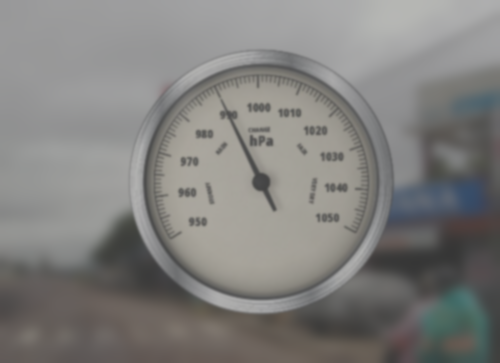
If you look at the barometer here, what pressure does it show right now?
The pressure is 990 hPa
